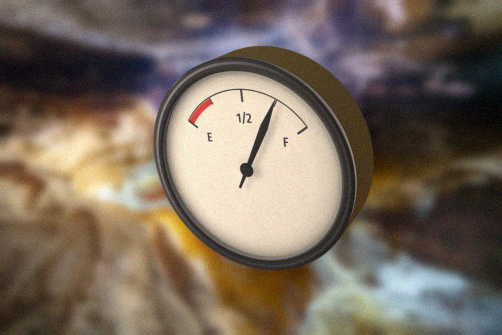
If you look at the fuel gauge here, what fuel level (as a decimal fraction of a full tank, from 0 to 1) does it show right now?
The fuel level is 0.75
